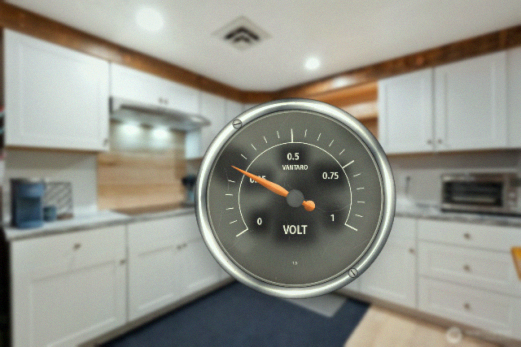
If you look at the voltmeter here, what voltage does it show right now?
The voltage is 0.25 V
